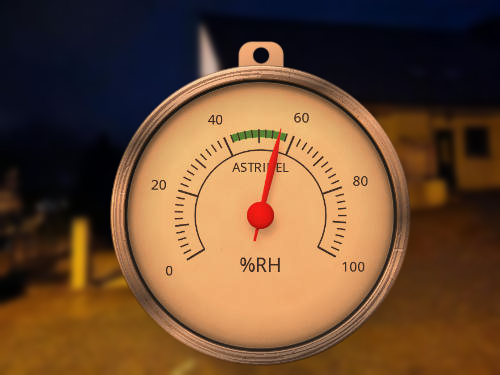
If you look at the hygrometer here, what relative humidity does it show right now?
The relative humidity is 56 %
